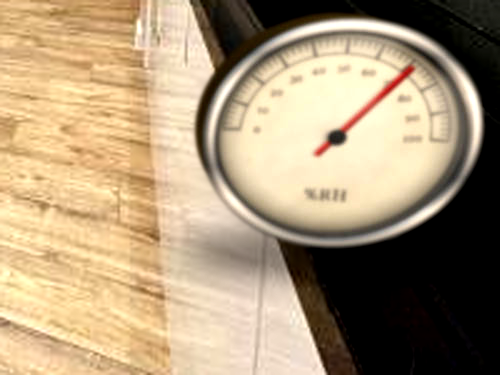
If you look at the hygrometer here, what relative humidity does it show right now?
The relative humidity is 70 %
